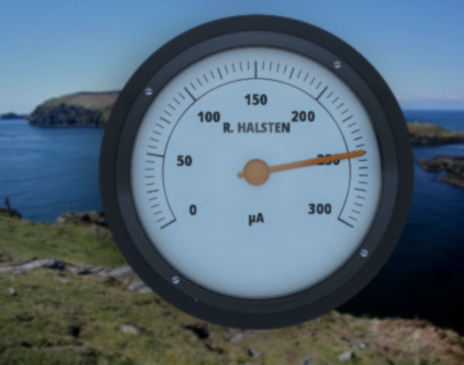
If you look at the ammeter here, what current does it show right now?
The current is 250 µA
